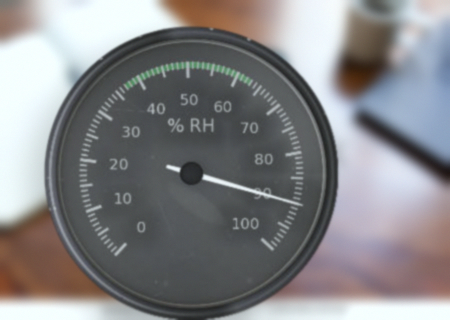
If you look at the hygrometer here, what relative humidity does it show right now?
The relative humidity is 90 %
